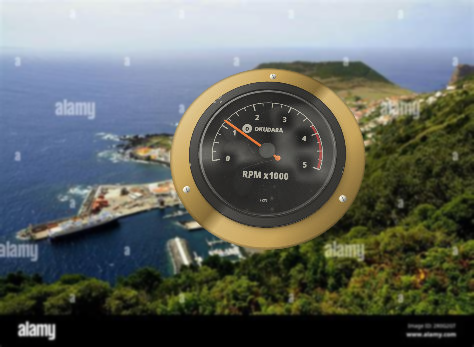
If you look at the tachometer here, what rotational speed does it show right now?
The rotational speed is 1125 rpm
